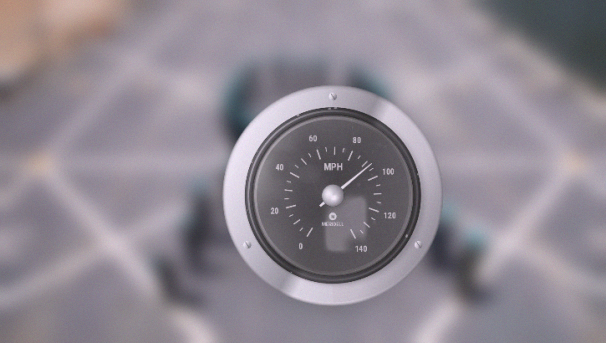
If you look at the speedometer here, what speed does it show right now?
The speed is 92.5 mph
